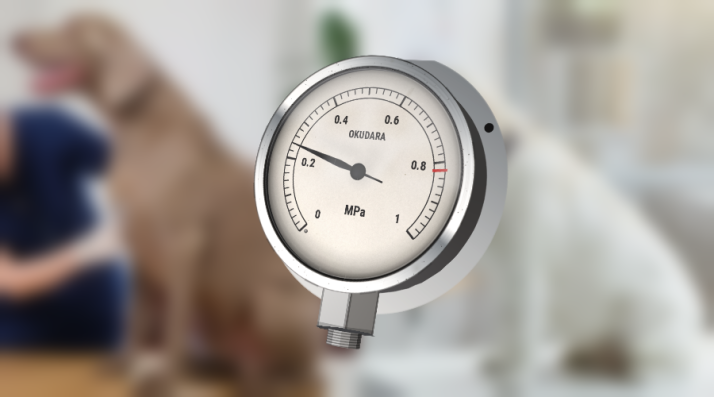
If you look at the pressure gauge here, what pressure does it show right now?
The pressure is 0.24 MPa
